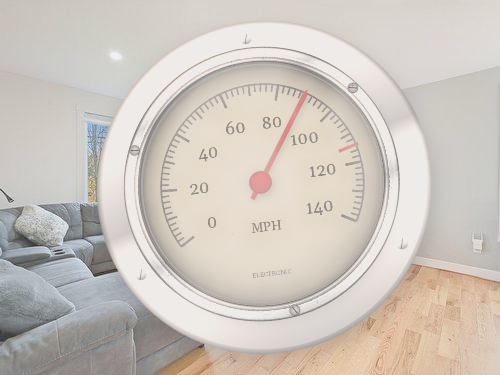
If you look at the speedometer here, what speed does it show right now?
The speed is 90 mph
